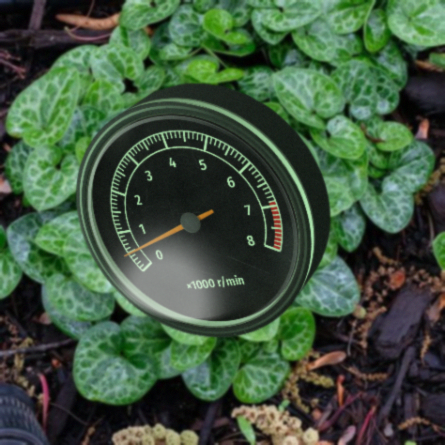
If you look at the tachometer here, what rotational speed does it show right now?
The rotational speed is 500 rpm
